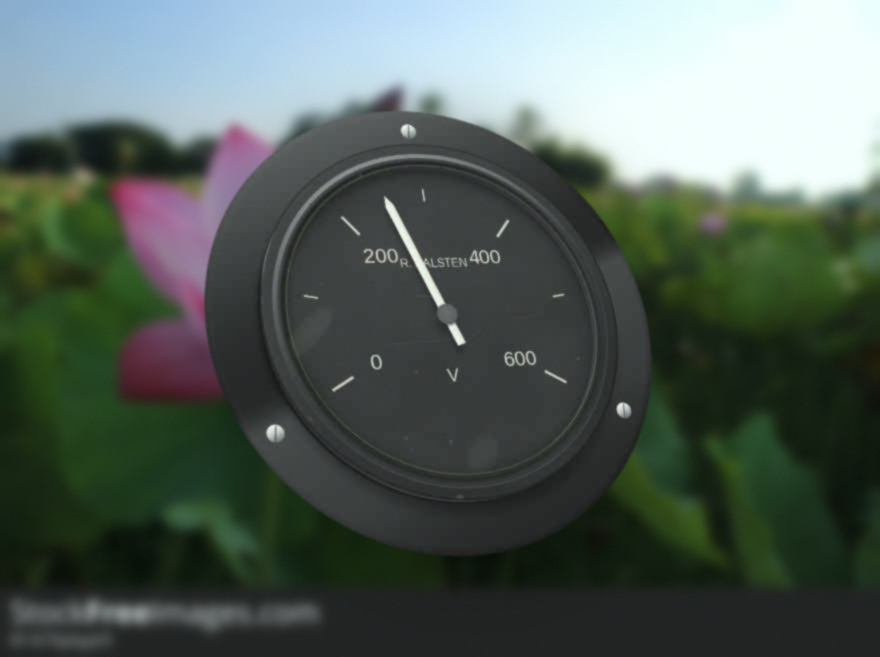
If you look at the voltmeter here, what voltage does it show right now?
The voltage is 250 V
